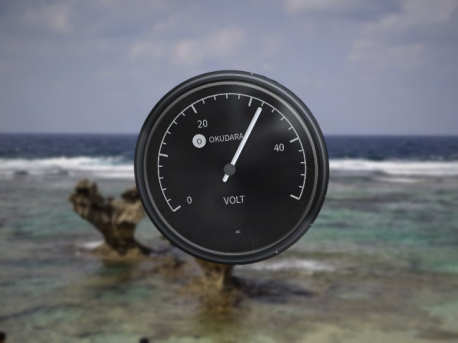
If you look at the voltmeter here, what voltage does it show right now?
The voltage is 32 V
